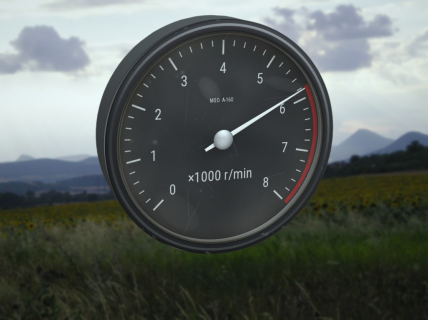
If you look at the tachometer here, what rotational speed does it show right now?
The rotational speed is 5800 rpm
